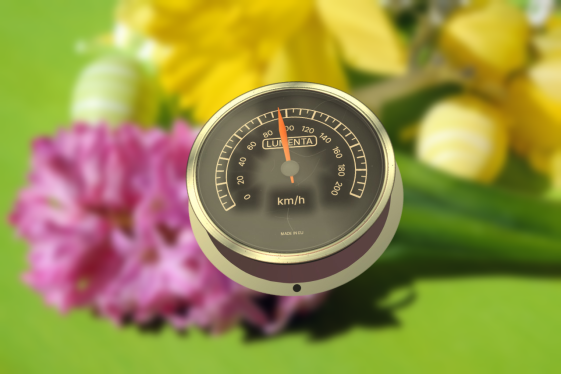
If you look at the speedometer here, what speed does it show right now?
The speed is 95 km/h
